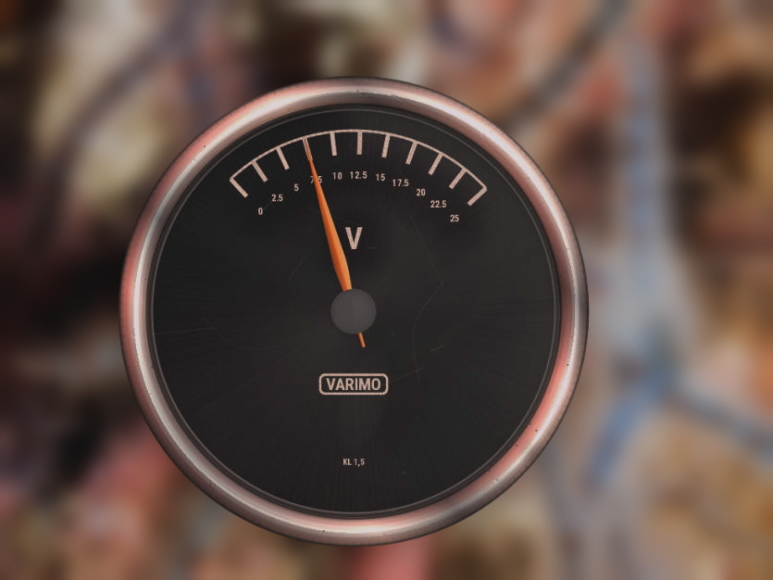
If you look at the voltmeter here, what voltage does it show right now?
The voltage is 7.5 V
